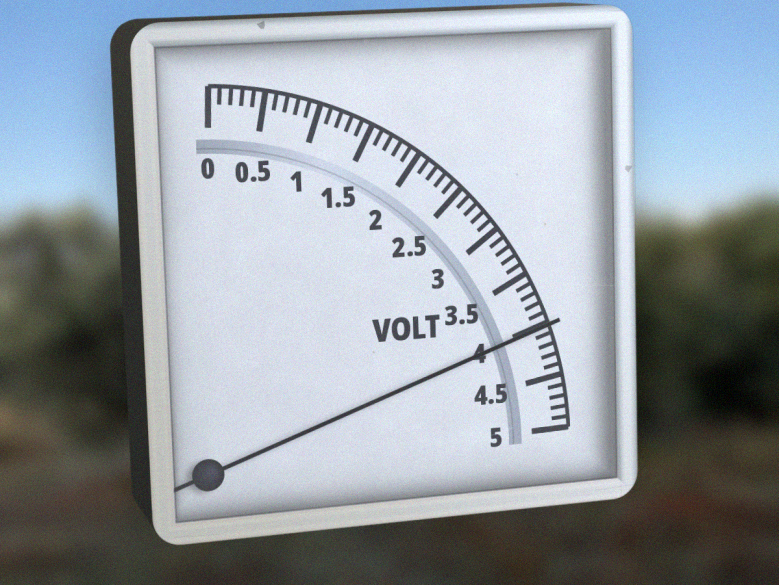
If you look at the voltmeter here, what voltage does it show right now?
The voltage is 4 V
